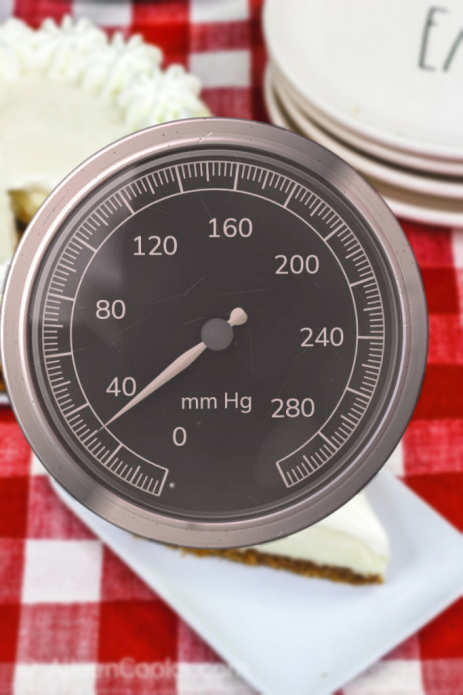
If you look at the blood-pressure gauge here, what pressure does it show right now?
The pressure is 30 mmHg
